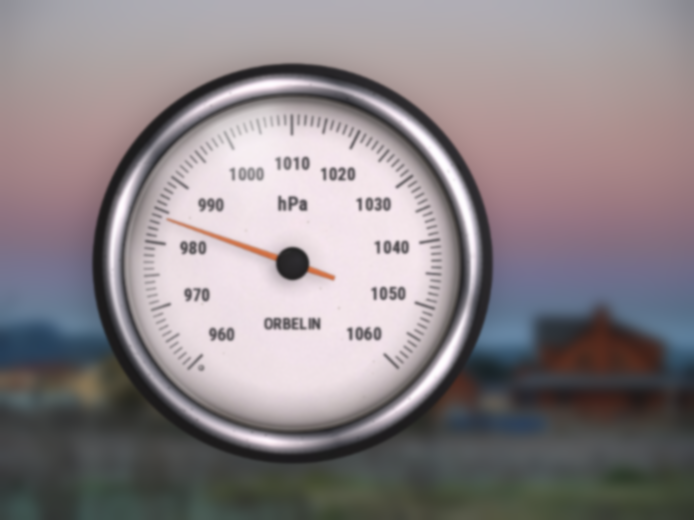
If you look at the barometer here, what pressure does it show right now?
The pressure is 984 hPa
